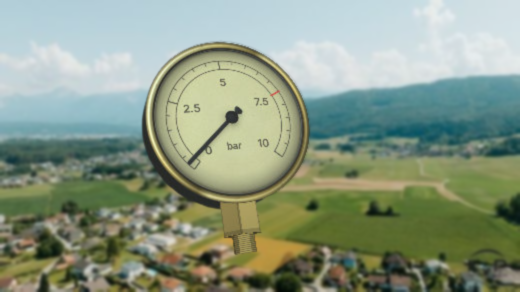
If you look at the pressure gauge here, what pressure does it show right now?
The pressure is 0.25 bar
